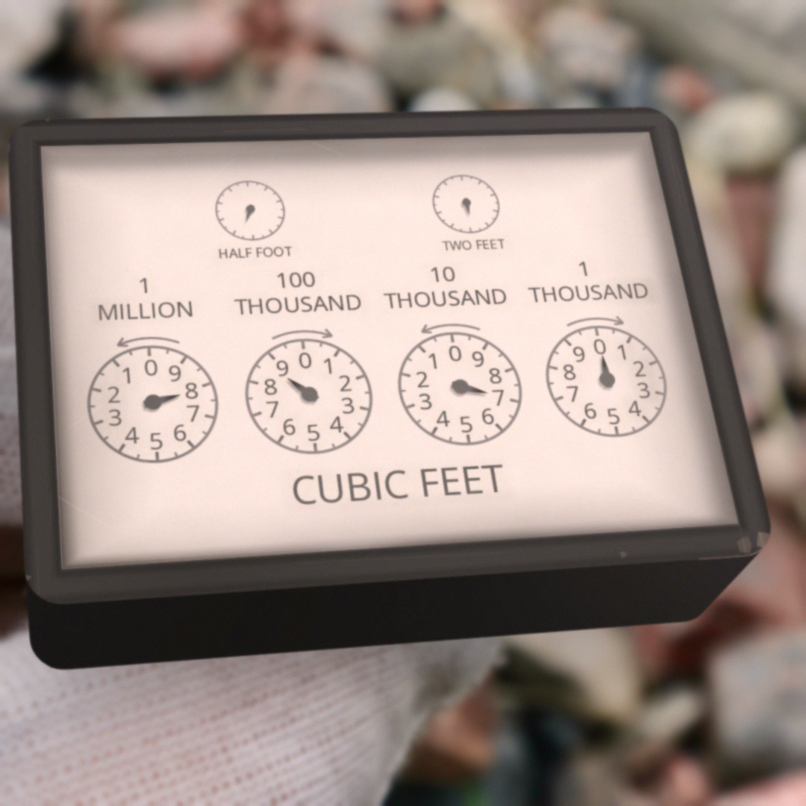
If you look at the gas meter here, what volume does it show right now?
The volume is 787000 ft³
